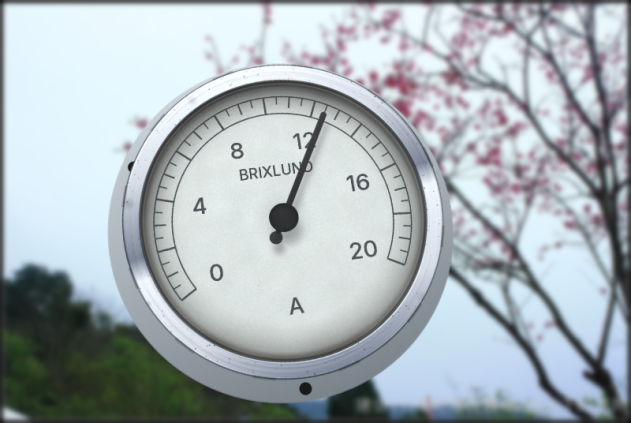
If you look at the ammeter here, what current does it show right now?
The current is 12.5 A
